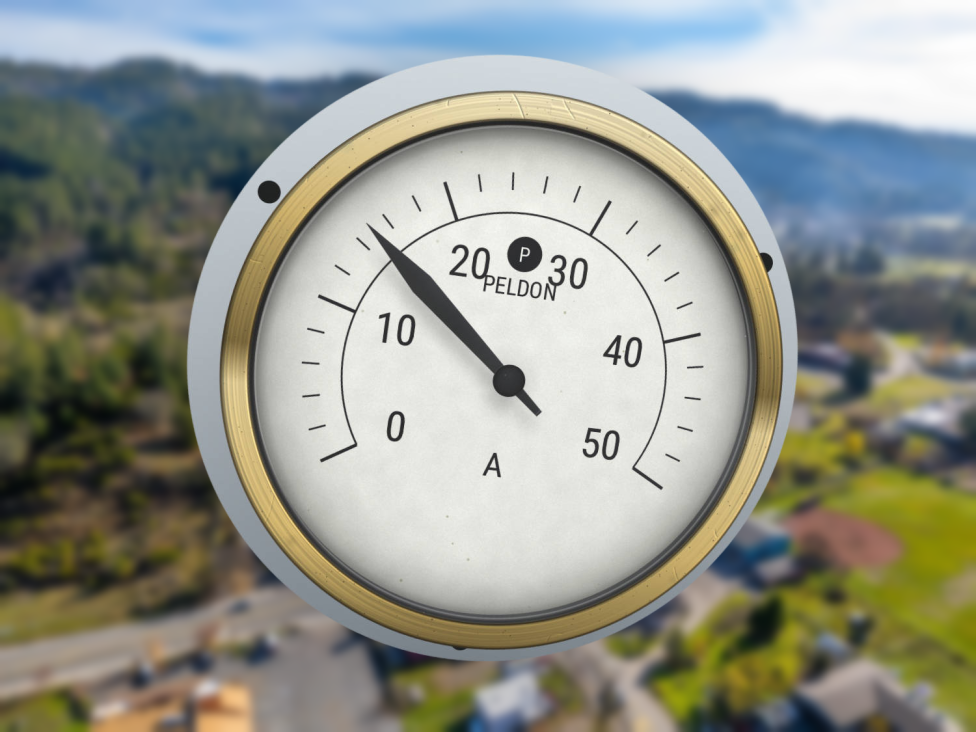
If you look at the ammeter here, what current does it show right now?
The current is 15 A
